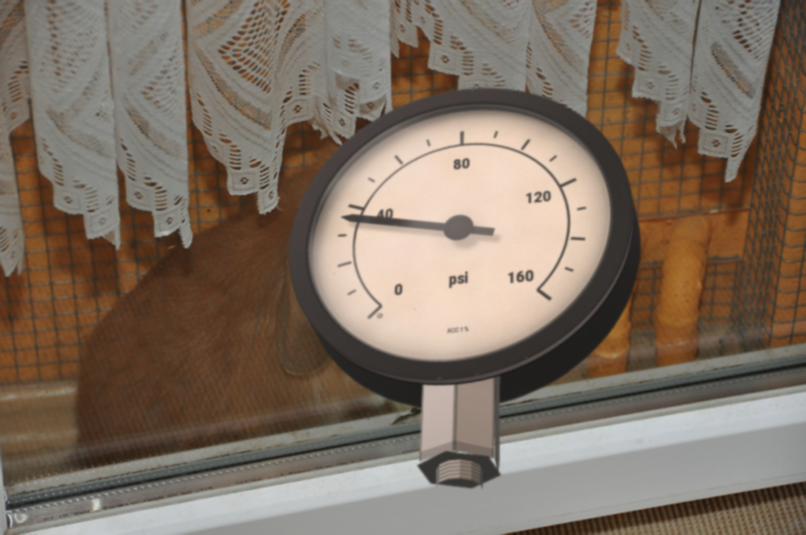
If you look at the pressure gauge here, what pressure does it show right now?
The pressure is 35 psi
